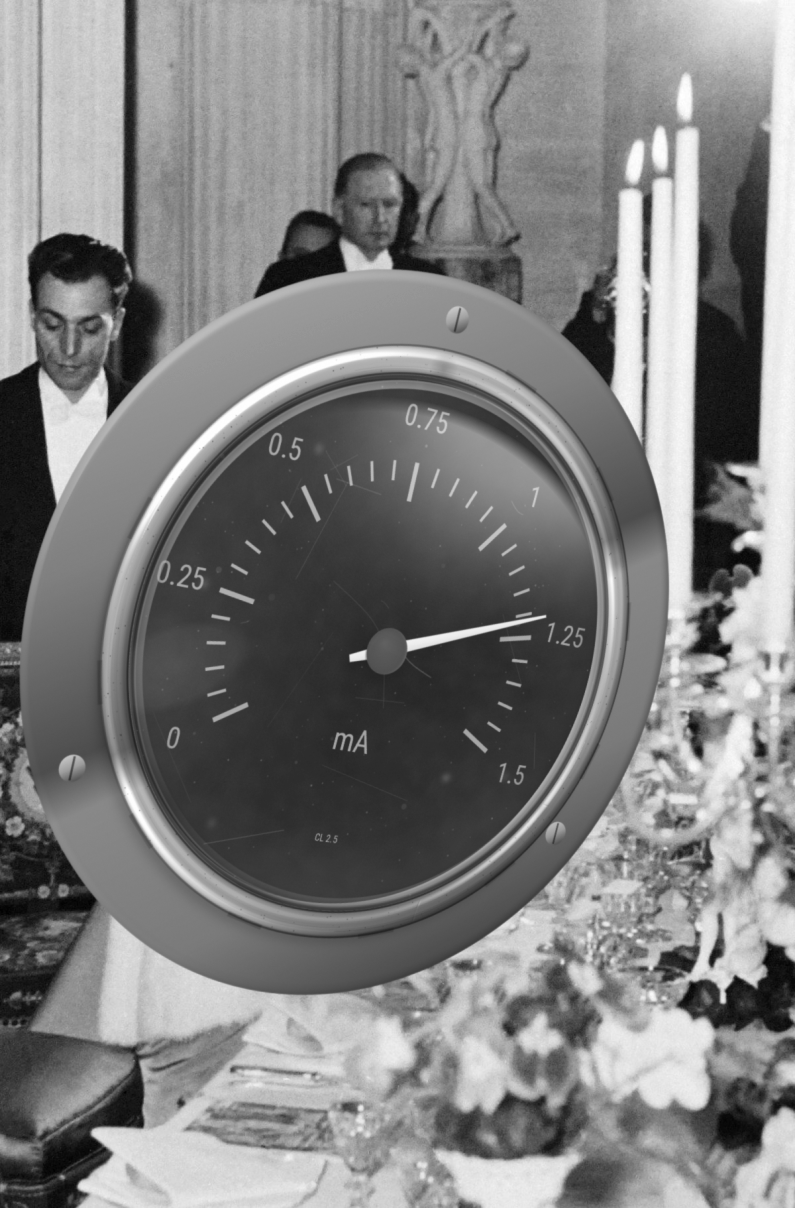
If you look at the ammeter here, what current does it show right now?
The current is 1.2 mA
